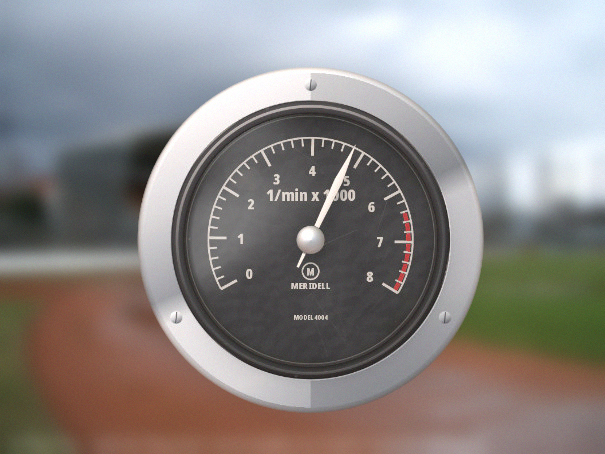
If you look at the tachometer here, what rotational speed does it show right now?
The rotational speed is 4800 rpm
